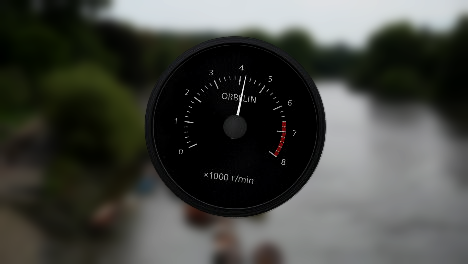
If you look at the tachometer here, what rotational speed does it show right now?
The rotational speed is 4200 rpm
